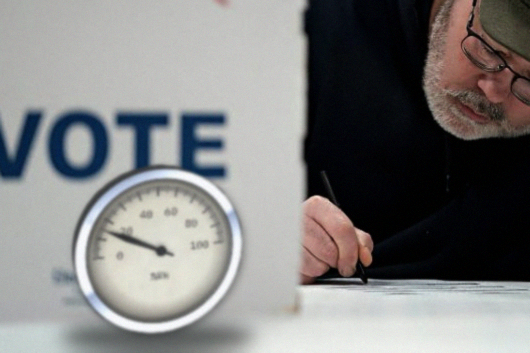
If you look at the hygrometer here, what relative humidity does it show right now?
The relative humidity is 15 %
